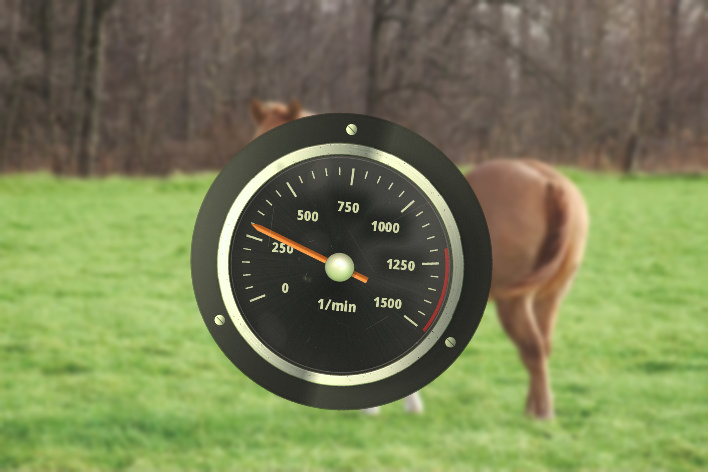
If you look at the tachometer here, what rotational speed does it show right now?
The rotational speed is 300 rpm
